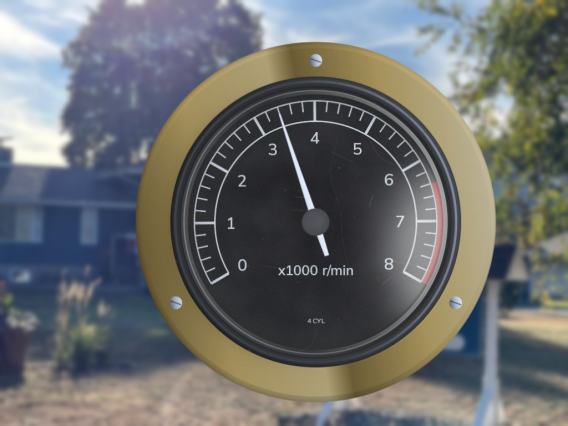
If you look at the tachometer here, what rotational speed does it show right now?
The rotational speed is 3400 rpm
